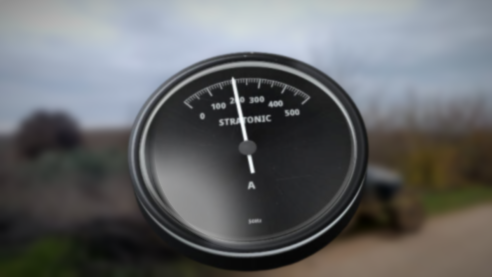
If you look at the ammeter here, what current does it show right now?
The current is 200 A
